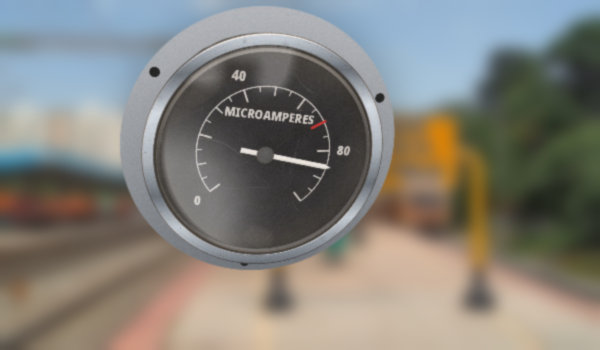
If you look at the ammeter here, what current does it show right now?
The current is 85 µA
